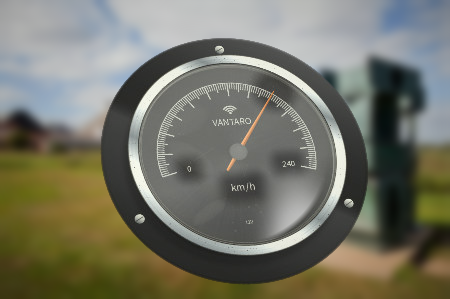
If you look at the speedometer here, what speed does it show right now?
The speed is 160 km/h
